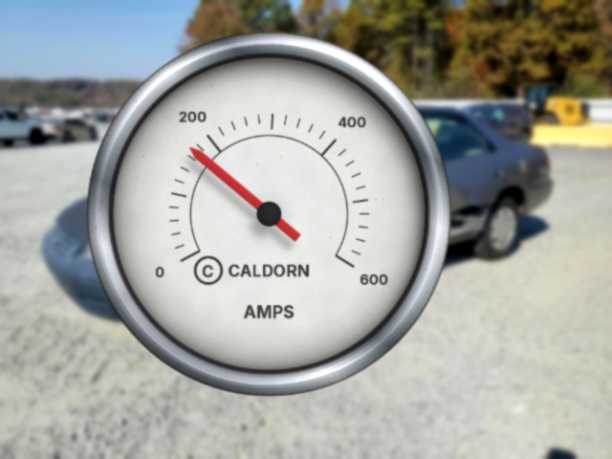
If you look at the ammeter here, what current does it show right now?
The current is 170 A
